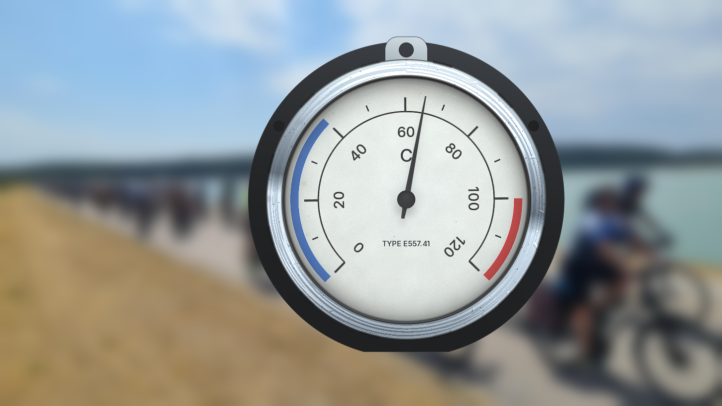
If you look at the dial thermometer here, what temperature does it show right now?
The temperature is 65 °C
